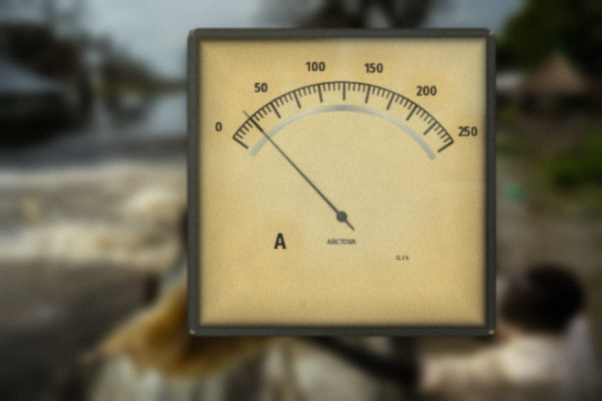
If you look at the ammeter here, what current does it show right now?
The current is 25 A
